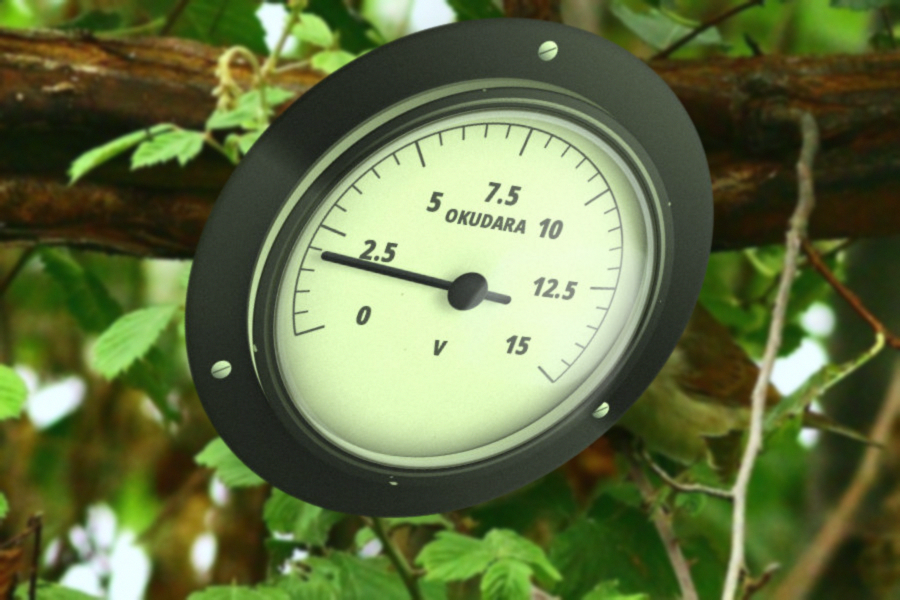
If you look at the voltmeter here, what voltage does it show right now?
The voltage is 2 V
